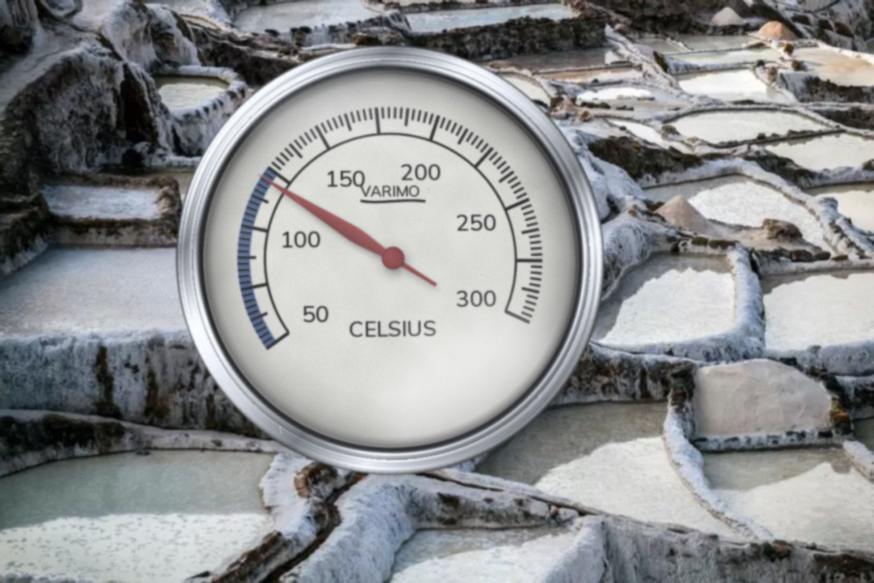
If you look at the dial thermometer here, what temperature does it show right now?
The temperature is 120 °C
